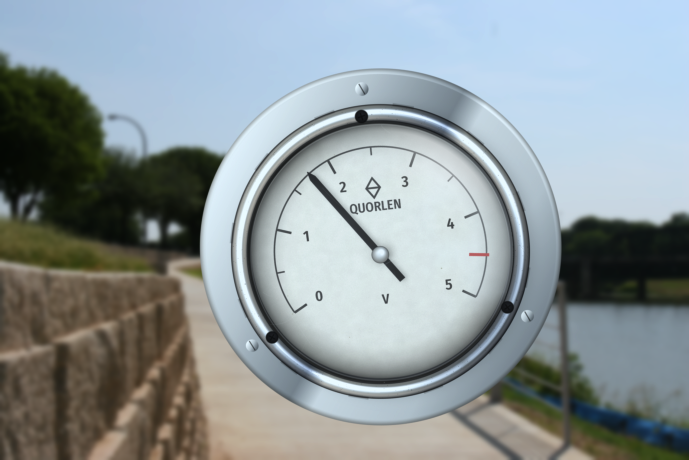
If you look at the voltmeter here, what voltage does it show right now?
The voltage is 1.75 V
